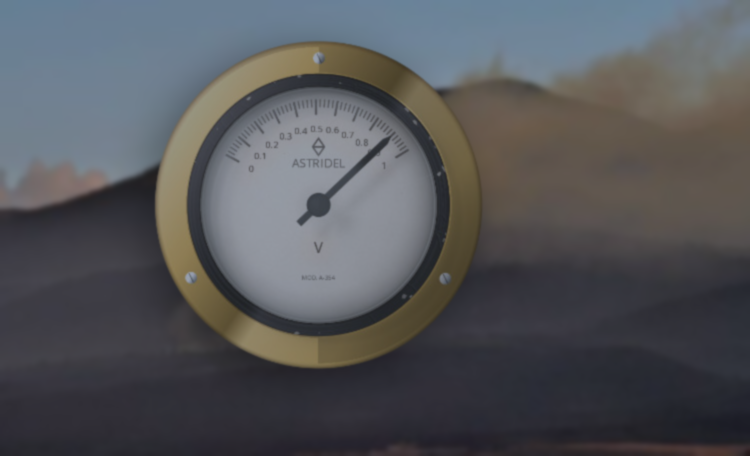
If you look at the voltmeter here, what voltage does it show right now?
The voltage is 0.9 V
